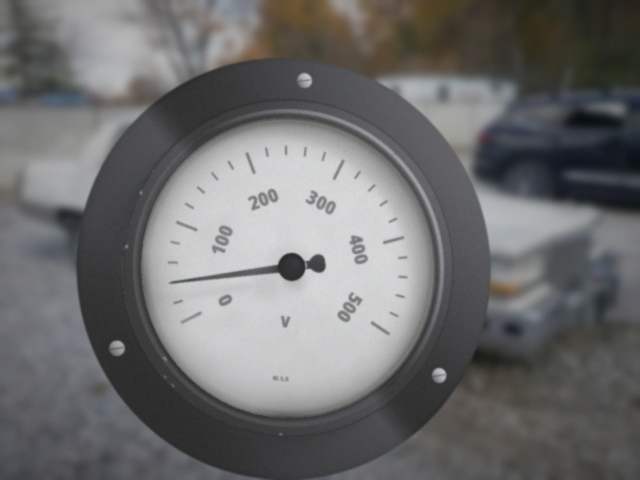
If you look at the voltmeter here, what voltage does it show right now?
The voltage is 40 V
